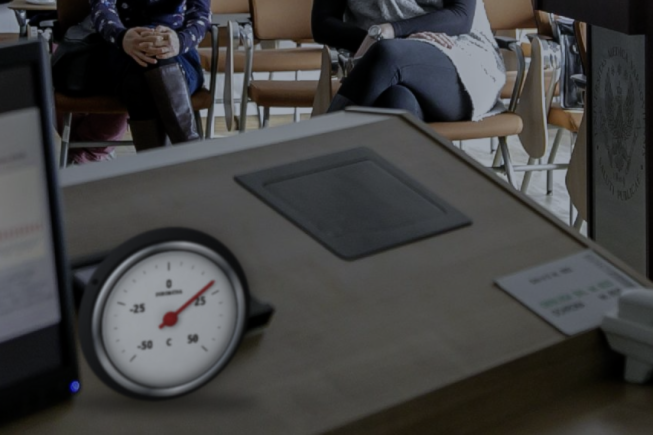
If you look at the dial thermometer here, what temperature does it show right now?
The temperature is 20 °C
